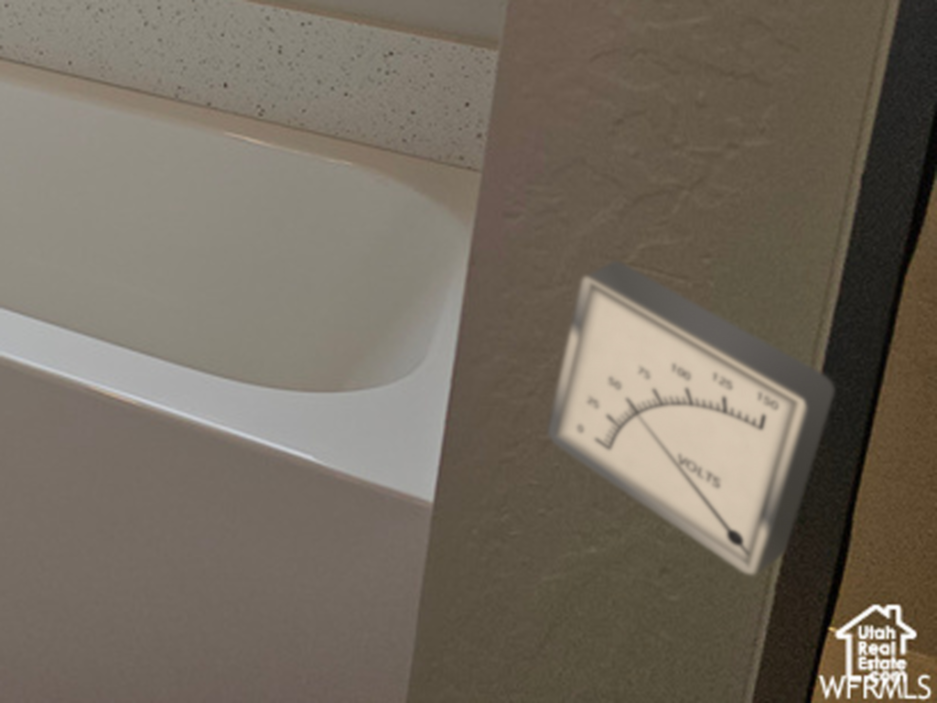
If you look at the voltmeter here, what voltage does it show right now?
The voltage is 50 V
